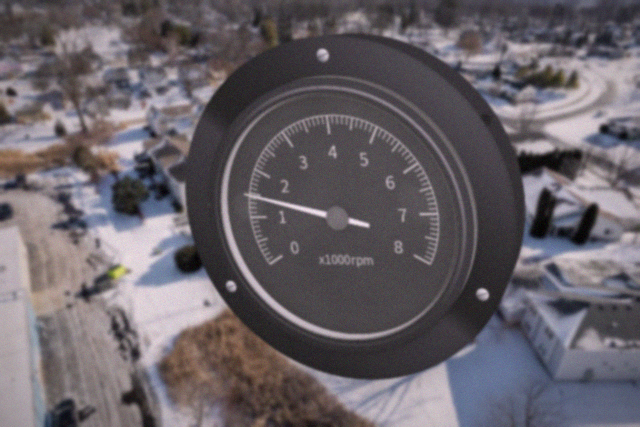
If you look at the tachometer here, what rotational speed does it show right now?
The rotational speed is 1500 rpm
